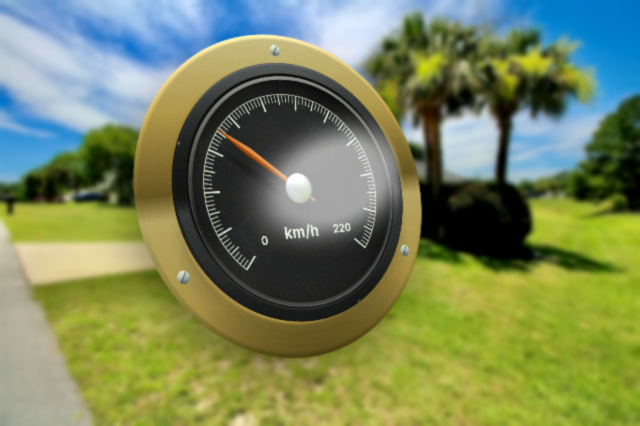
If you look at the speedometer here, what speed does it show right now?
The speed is 70 km/h
